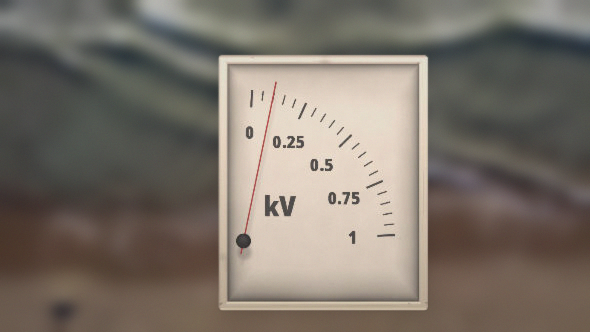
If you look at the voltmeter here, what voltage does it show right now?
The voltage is 0.1 kV
